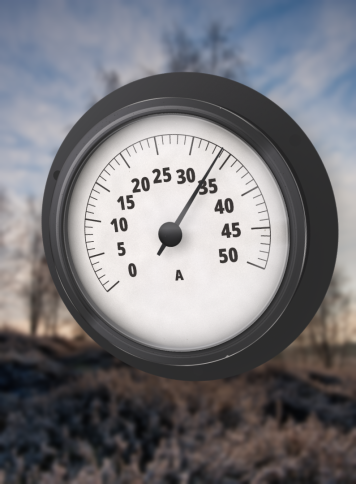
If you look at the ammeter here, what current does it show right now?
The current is 34 A
